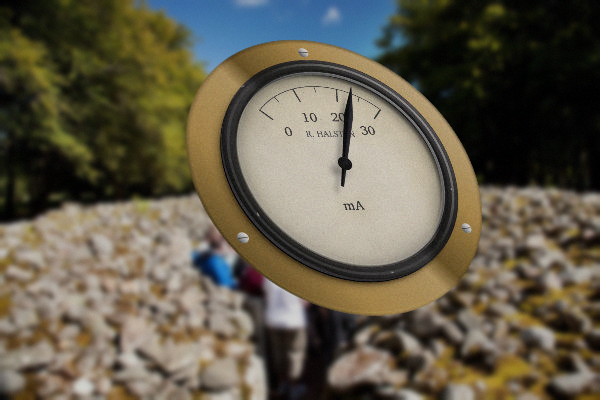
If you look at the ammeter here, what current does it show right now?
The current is 22.5 mA
